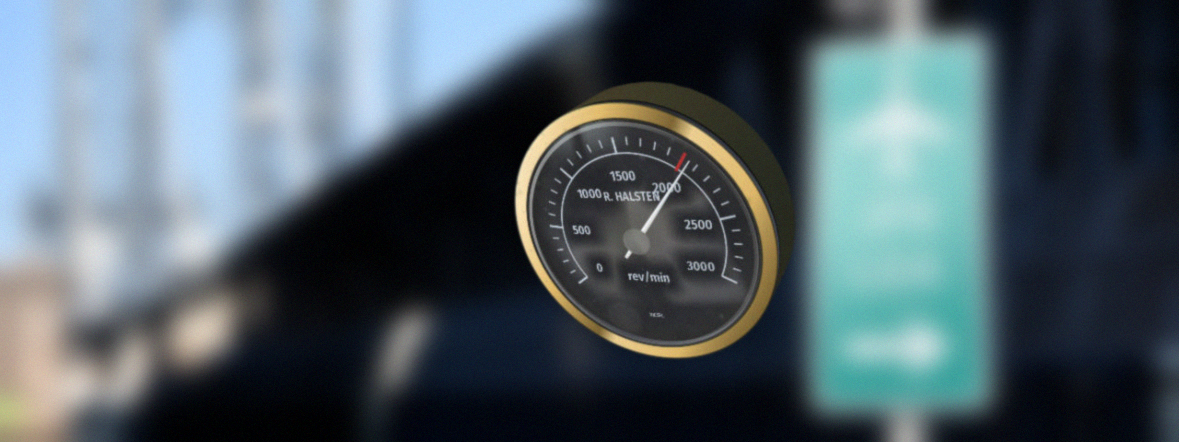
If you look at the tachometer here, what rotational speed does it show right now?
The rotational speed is 2050 rpm
